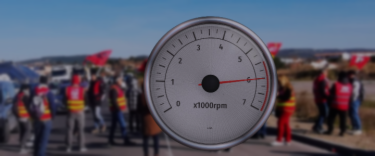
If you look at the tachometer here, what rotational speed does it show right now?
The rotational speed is 6000 rpm
